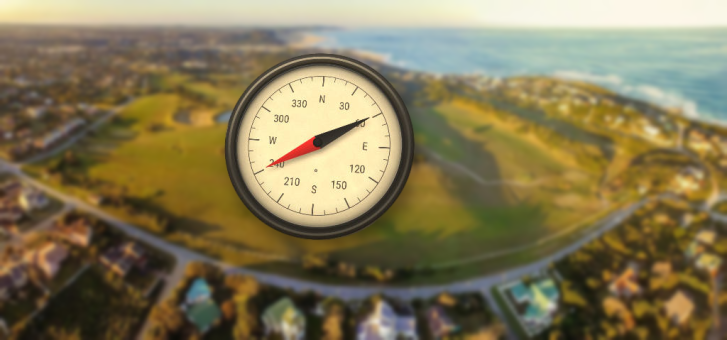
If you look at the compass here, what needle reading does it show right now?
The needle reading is 240 °
